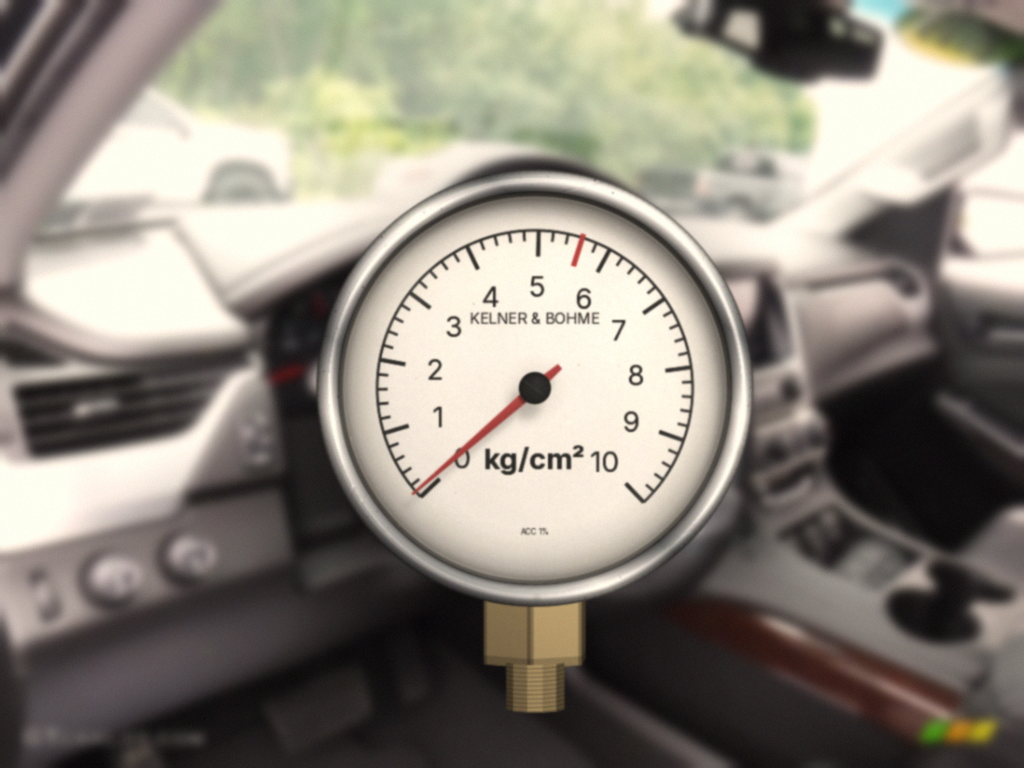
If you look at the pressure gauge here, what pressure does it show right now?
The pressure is 0.1 kg/cm²
